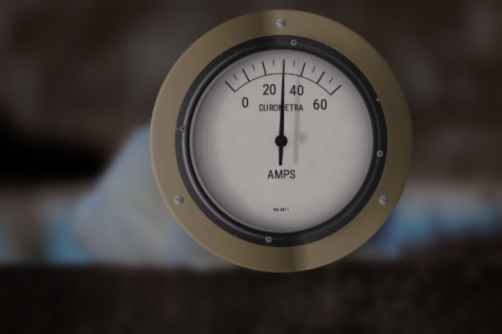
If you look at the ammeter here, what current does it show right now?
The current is 30 A
